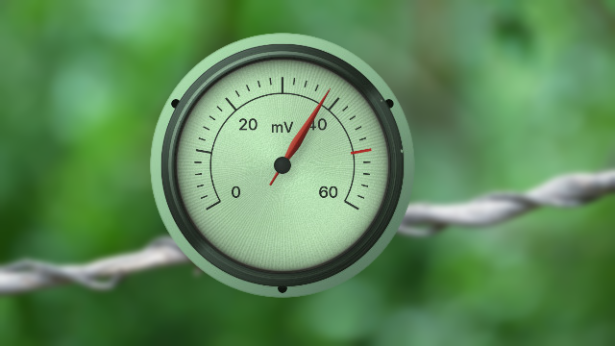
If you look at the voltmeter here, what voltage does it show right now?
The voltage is 38 mV
